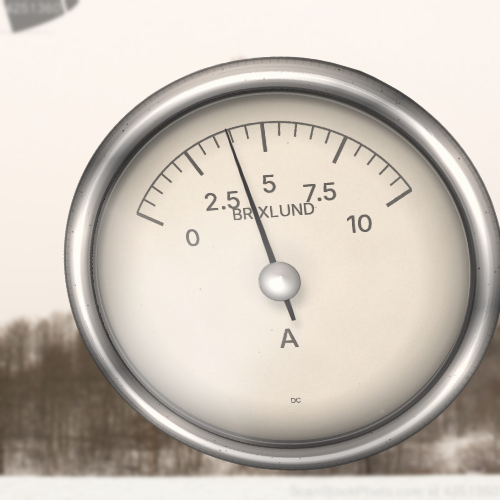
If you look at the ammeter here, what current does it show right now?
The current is 4 A
